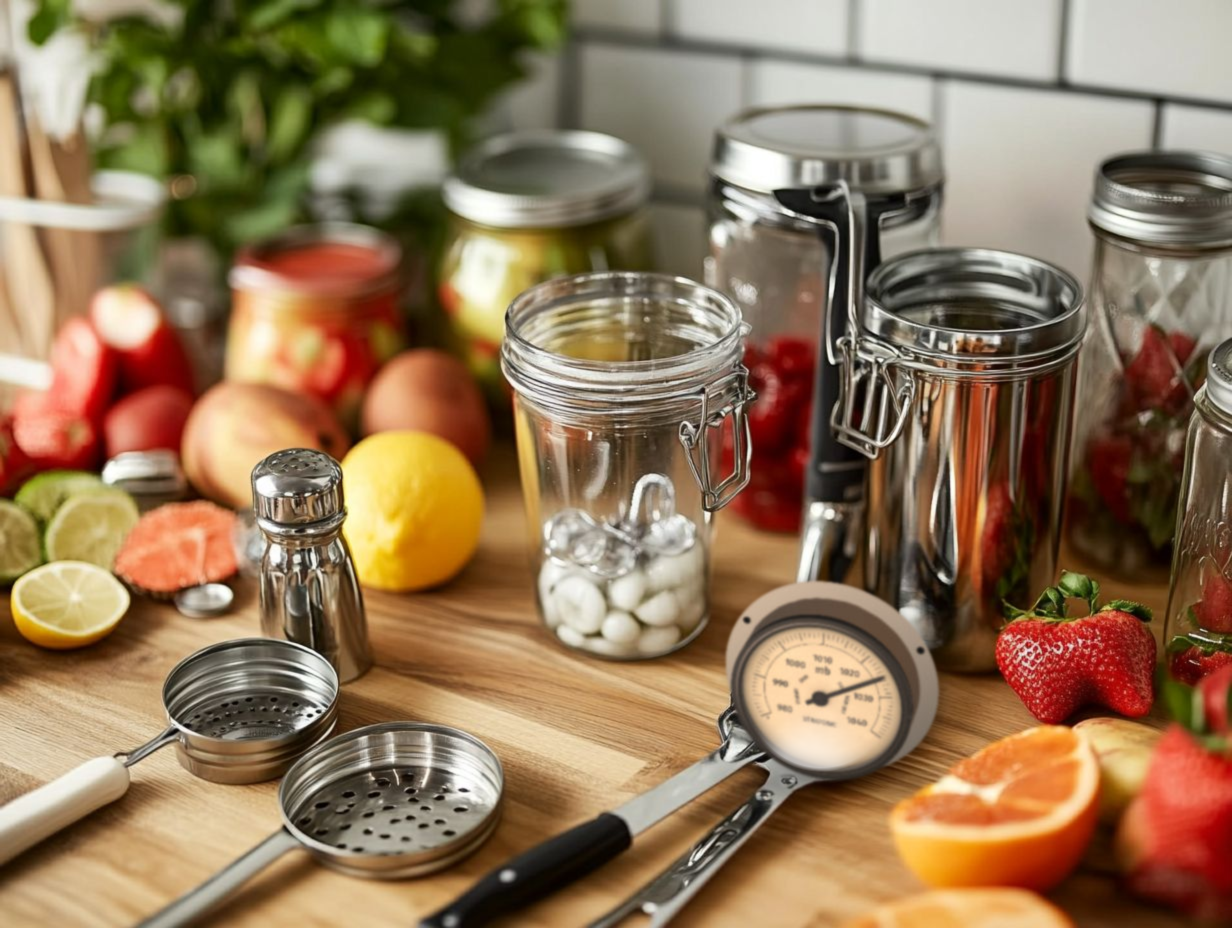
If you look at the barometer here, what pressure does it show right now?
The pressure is 1025 mbar
